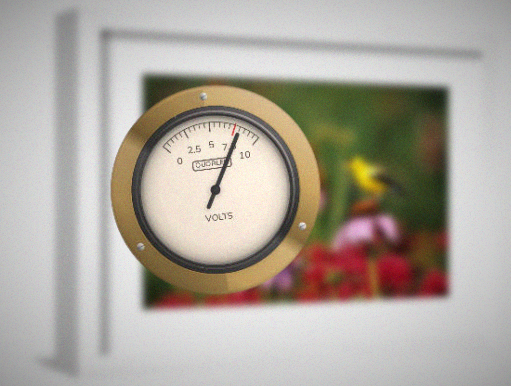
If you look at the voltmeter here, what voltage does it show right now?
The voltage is 8 V
